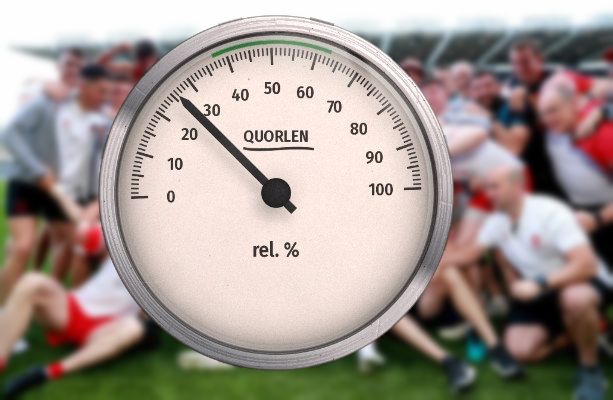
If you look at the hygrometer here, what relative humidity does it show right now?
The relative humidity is 26 %
